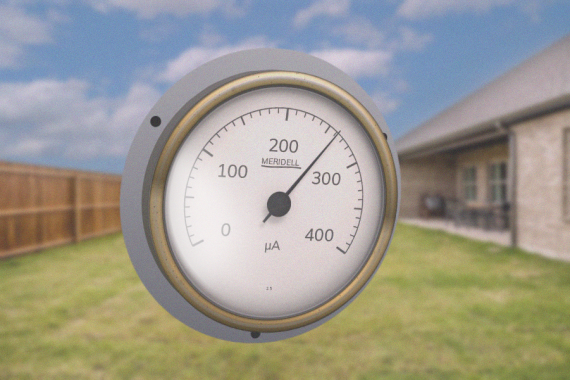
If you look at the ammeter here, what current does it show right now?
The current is 260 µA
